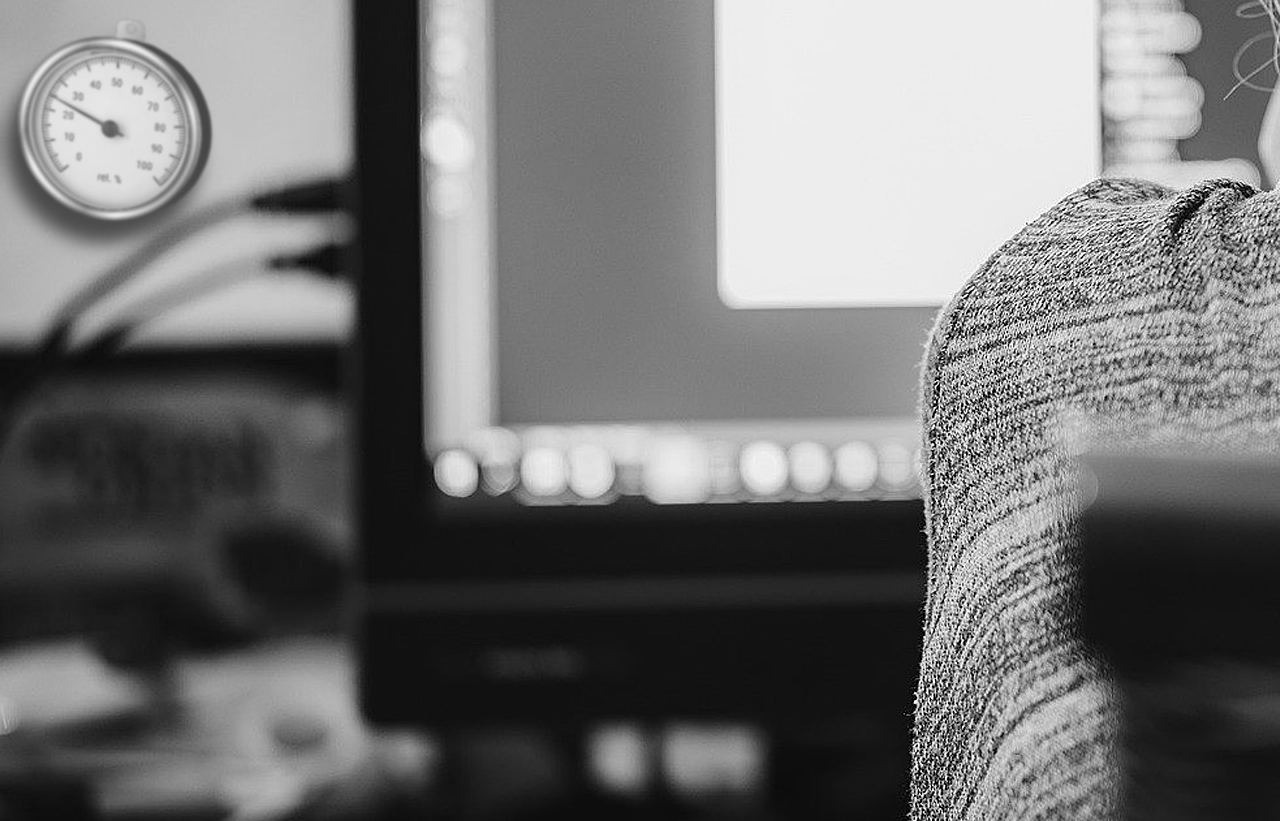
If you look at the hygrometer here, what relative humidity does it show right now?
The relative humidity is 25 %
